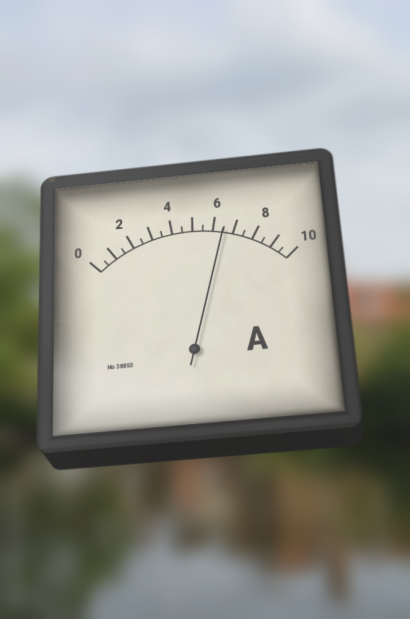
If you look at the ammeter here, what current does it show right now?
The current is 6.5 A
